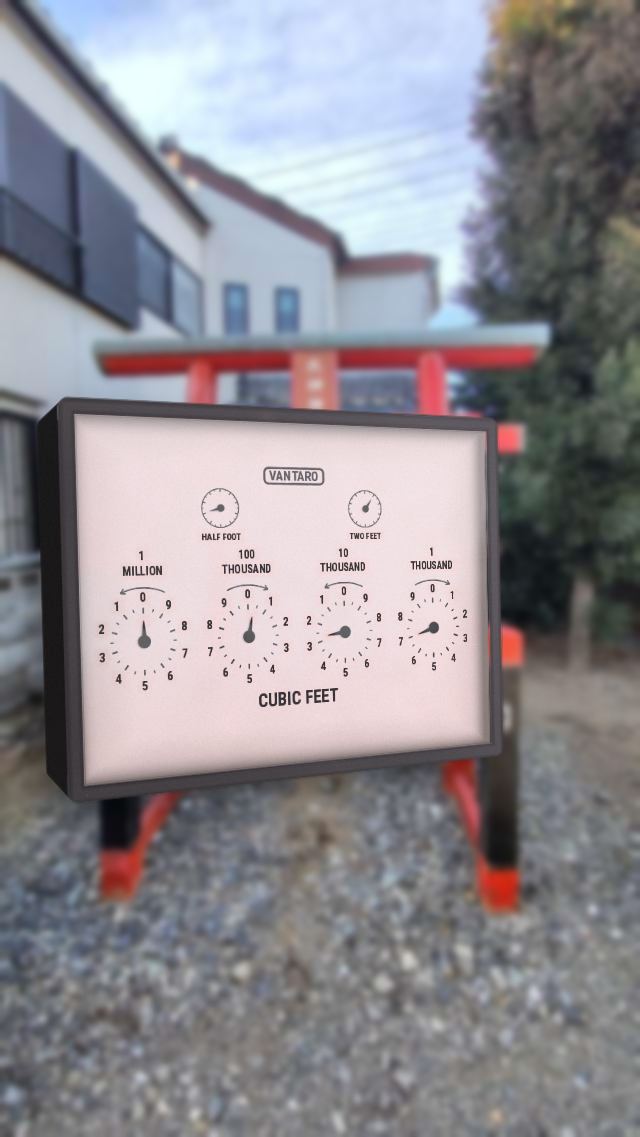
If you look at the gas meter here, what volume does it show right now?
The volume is 2700 ft³
